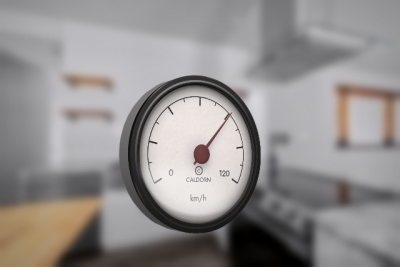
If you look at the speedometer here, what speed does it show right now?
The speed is 80 km/h
